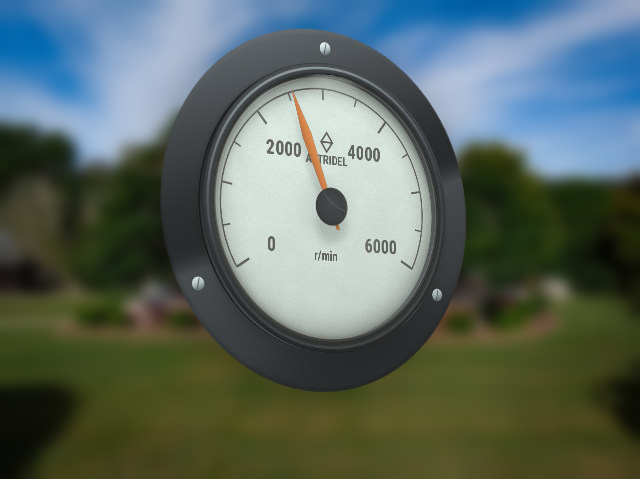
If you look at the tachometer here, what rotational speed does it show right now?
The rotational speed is 2500 rpm
